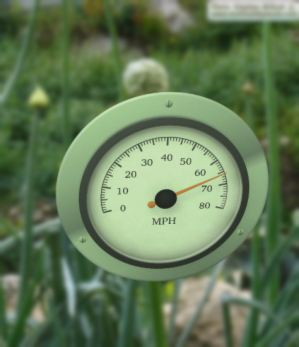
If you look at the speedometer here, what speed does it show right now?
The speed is 65 mph
